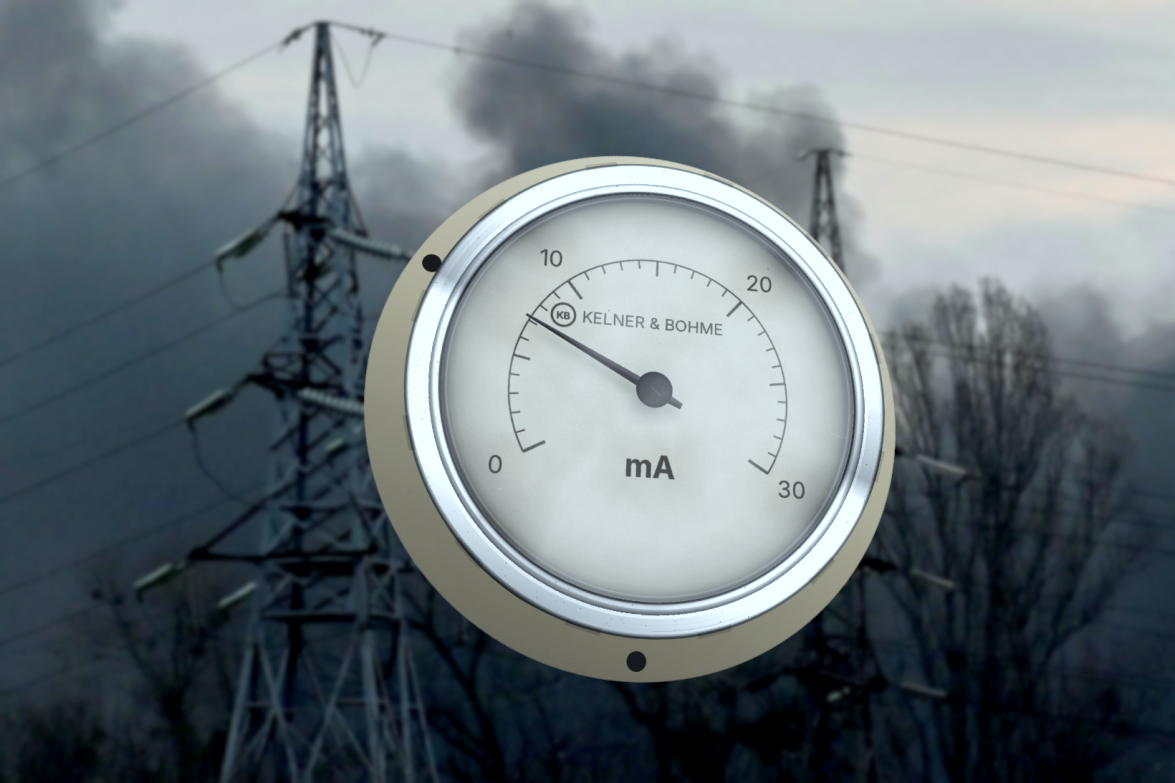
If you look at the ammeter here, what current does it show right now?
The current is 7 mA
